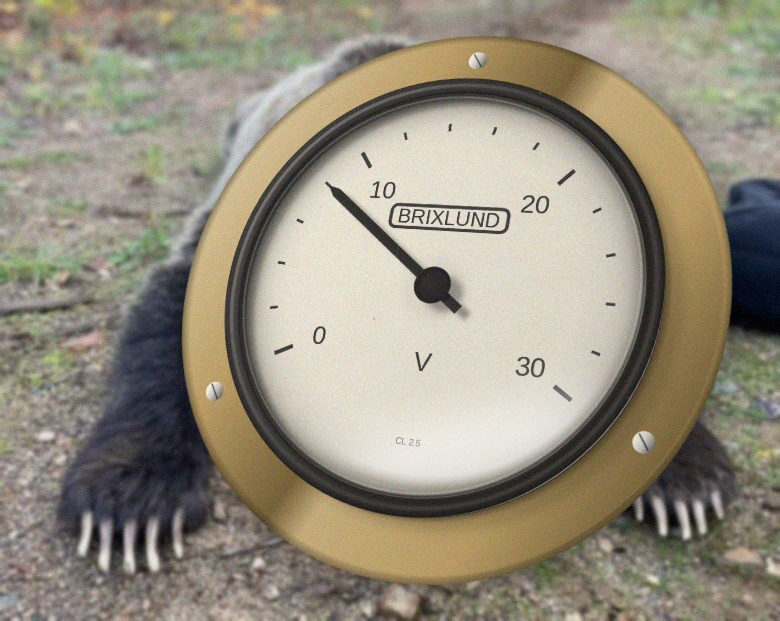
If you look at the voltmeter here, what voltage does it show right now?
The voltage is 8 V
